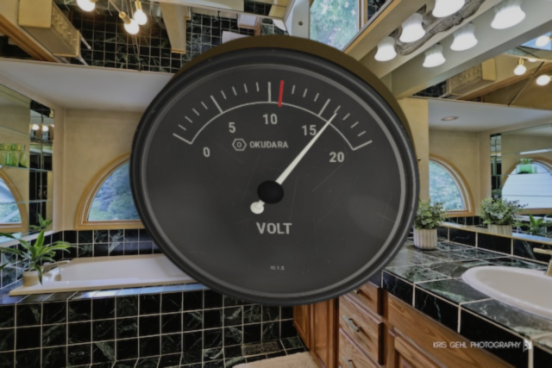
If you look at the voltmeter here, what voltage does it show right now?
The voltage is 16 V
